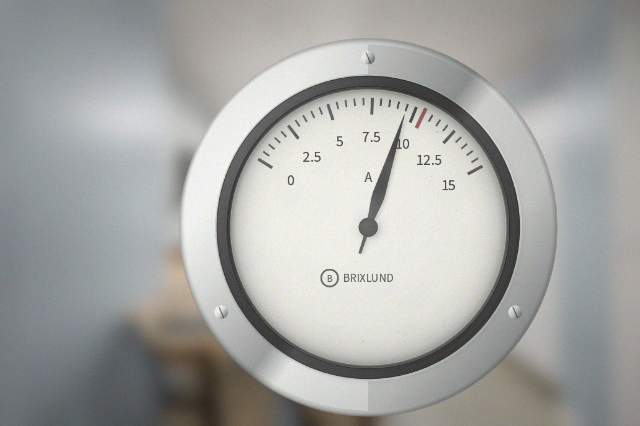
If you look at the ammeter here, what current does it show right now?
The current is 9.5 A
